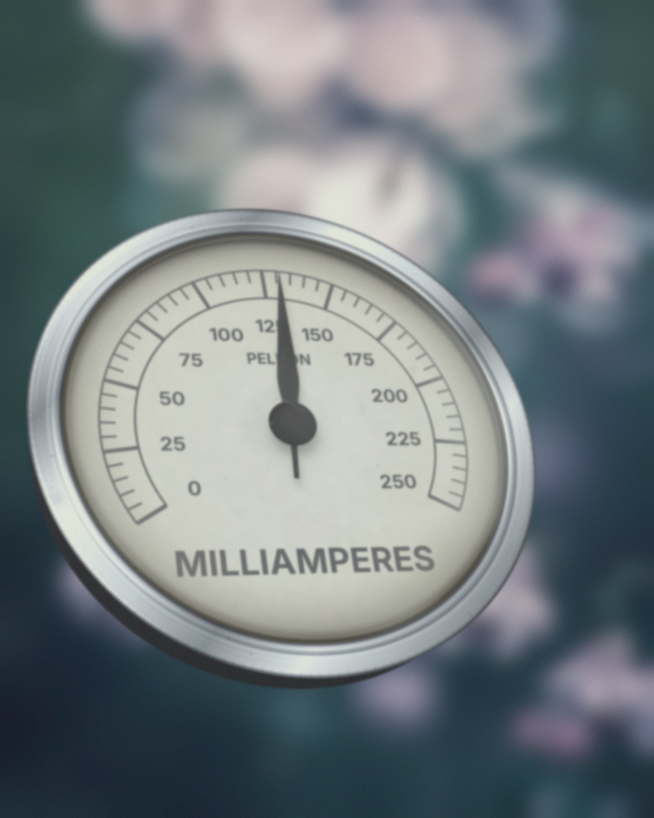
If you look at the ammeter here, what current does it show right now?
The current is 130 mA
